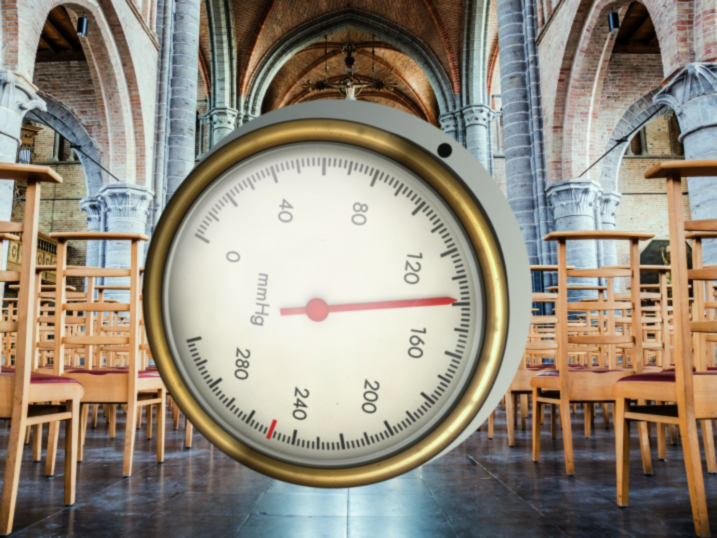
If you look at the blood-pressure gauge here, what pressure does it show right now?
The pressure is 138 mmHg
